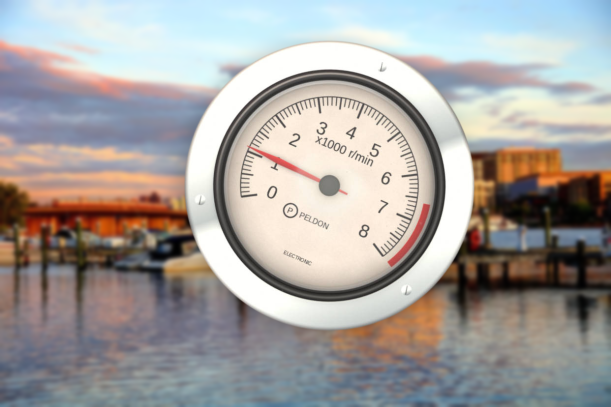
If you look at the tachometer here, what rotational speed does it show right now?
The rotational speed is 1100 rpm
